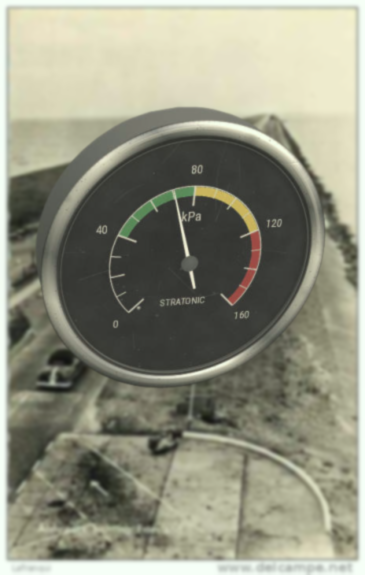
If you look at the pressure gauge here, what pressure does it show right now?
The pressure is 70 kPa
